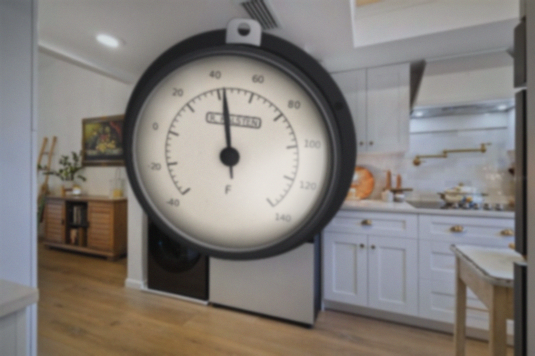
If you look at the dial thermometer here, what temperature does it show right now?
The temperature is 44 °F
